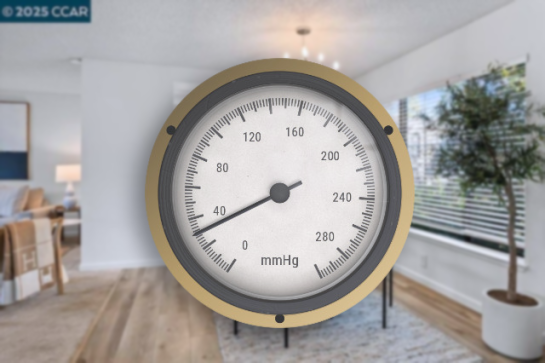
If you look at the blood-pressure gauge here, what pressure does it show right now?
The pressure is 30 mmHg
